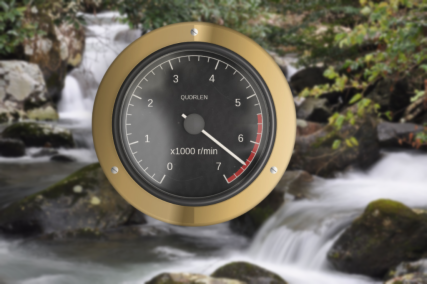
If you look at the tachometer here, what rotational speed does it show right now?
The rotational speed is 6500 rpm
